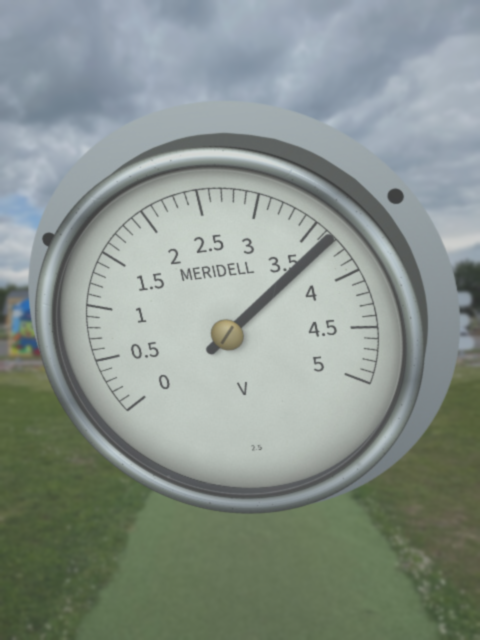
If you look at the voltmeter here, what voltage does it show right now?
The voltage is 3.65 V
